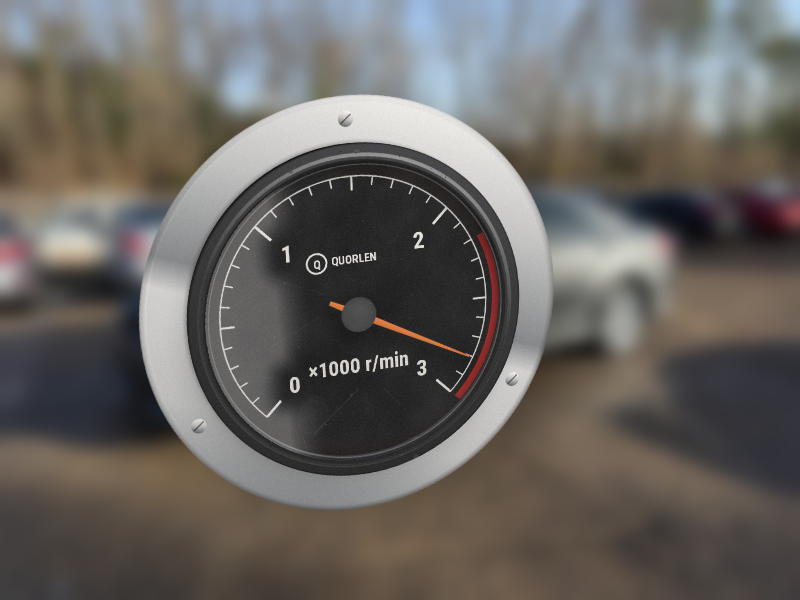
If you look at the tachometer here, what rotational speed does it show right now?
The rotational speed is 2800 rpm
